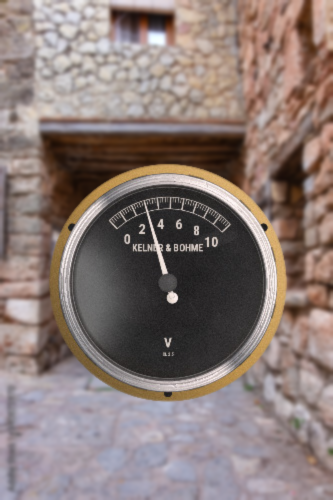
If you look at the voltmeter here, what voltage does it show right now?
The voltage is 3 V
